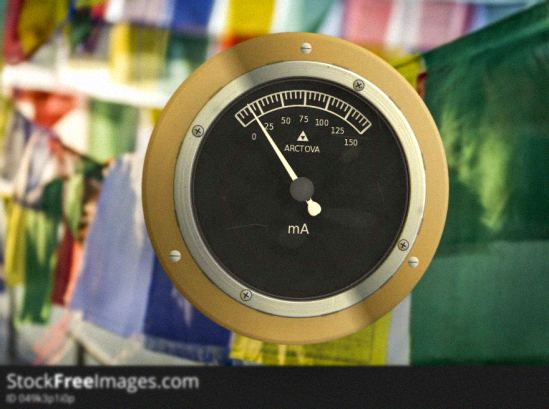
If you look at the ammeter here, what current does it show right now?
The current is 15 mA
